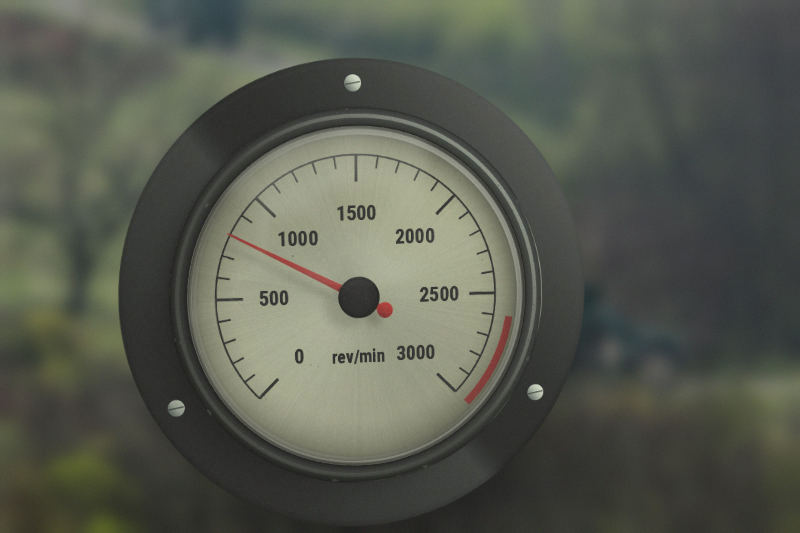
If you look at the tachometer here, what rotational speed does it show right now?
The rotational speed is 800 rpm
